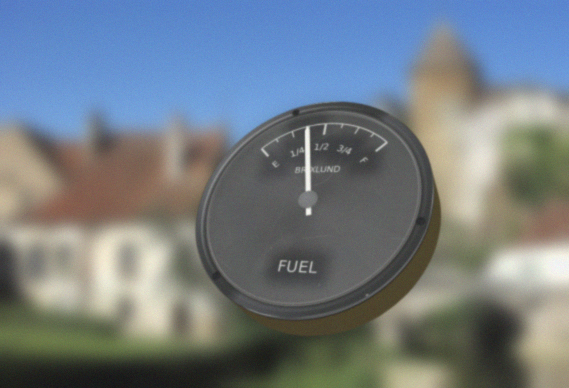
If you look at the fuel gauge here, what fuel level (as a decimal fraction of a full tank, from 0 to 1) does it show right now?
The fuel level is 0.375
